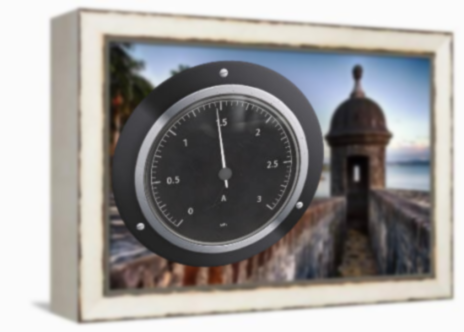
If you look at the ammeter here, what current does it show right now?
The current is 1.45 A
